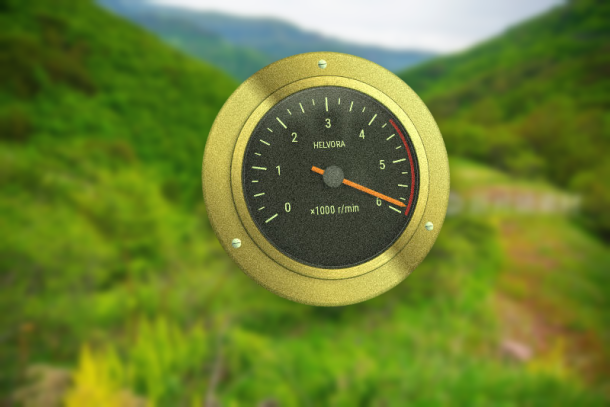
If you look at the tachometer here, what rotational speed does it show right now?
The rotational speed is 5875 rpm
